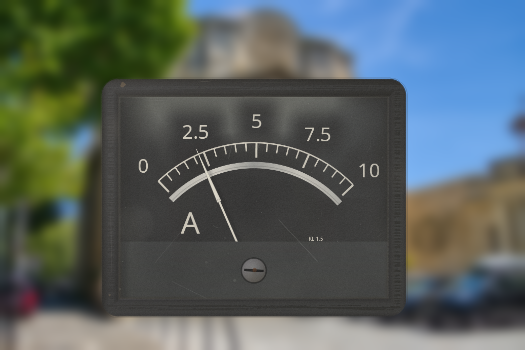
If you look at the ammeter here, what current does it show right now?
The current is 2.25 A
